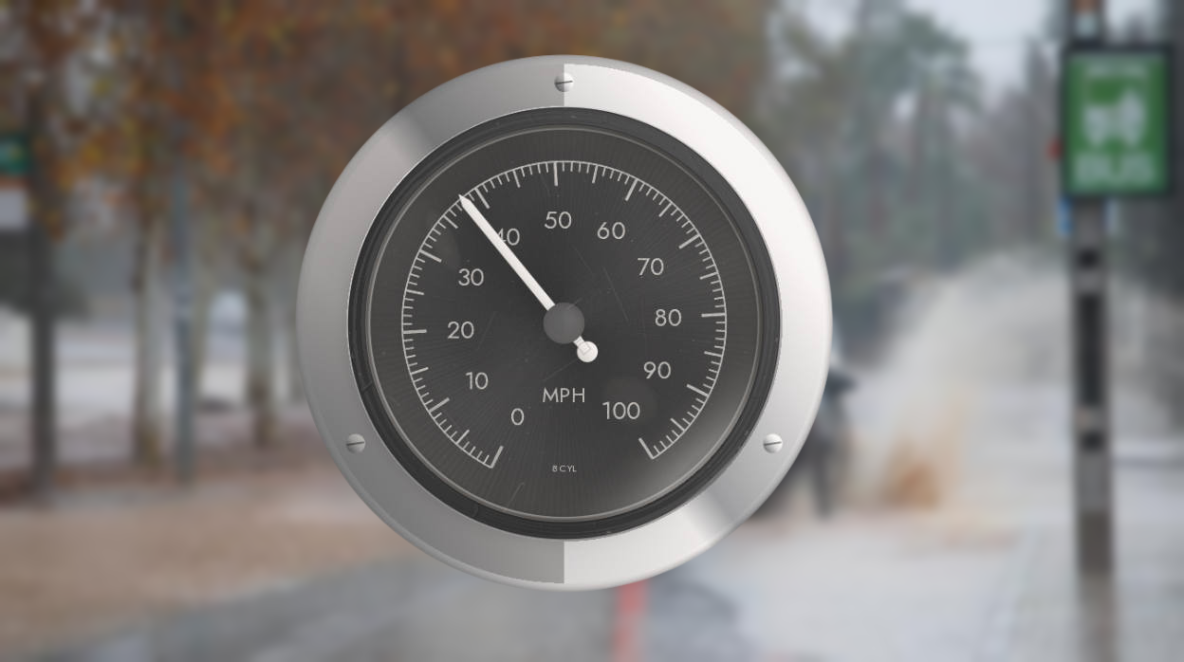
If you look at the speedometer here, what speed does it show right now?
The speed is 38 mph
